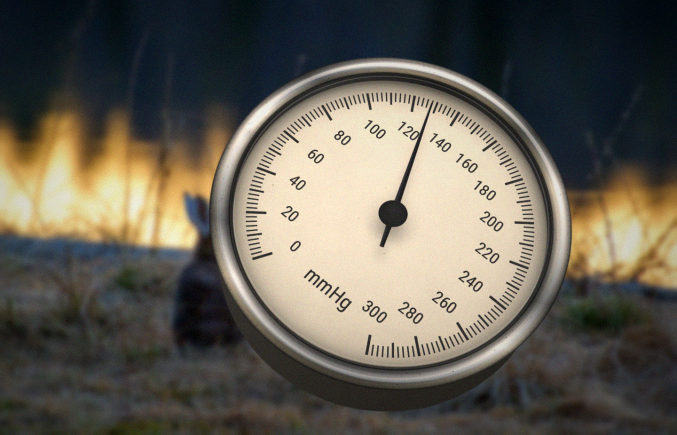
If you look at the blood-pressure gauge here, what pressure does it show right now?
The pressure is 128 mmHg
